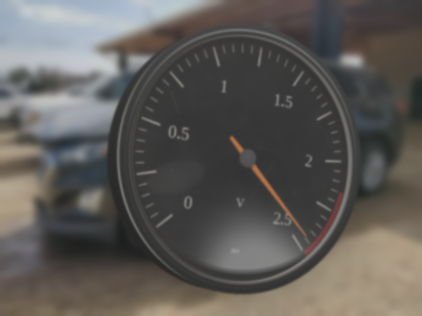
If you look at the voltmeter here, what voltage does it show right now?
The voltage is 2.45 V
